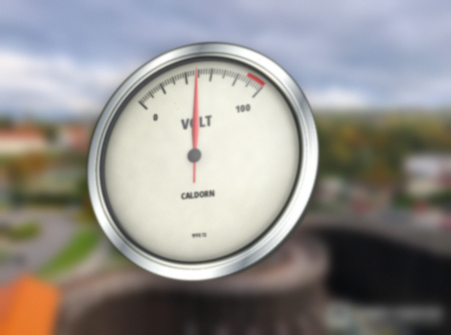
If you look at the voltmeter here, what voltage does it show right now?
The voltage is 50 V
